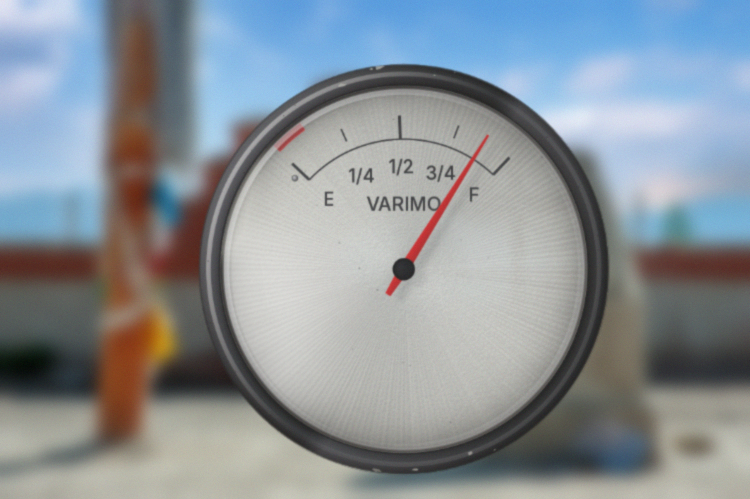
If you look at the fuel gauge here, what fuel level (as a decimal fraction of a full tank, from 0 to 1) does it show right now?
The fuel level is 0.875
